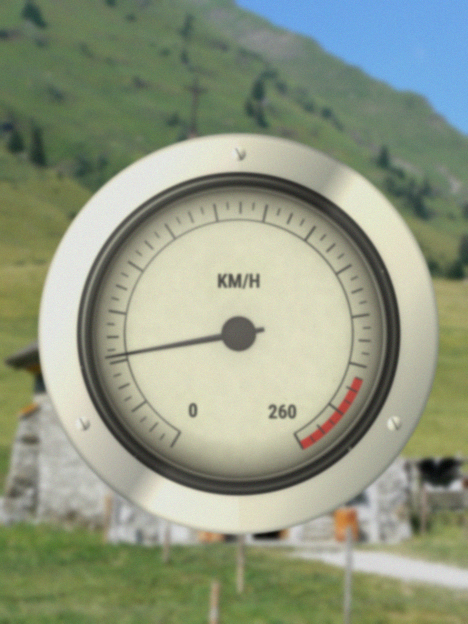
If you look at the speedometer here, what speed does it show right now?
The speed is 42.5 km/h
